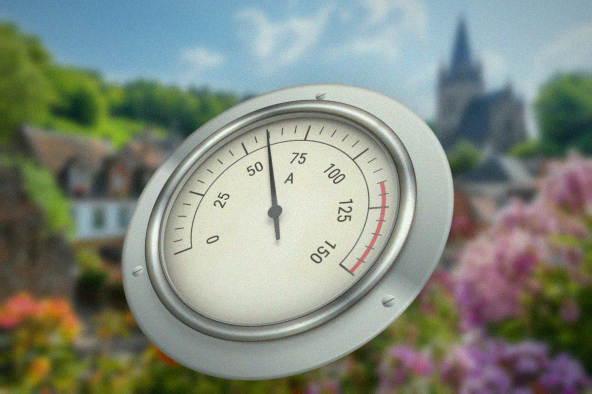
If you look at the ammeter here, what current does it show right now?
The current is 60 A
